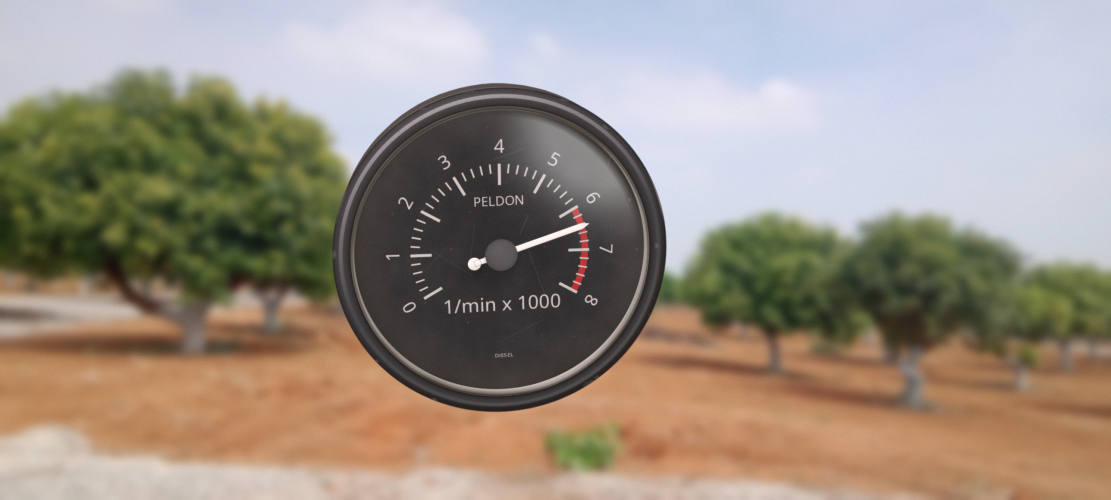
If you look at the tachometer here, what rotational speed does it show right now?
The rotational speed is 6400 rpm
